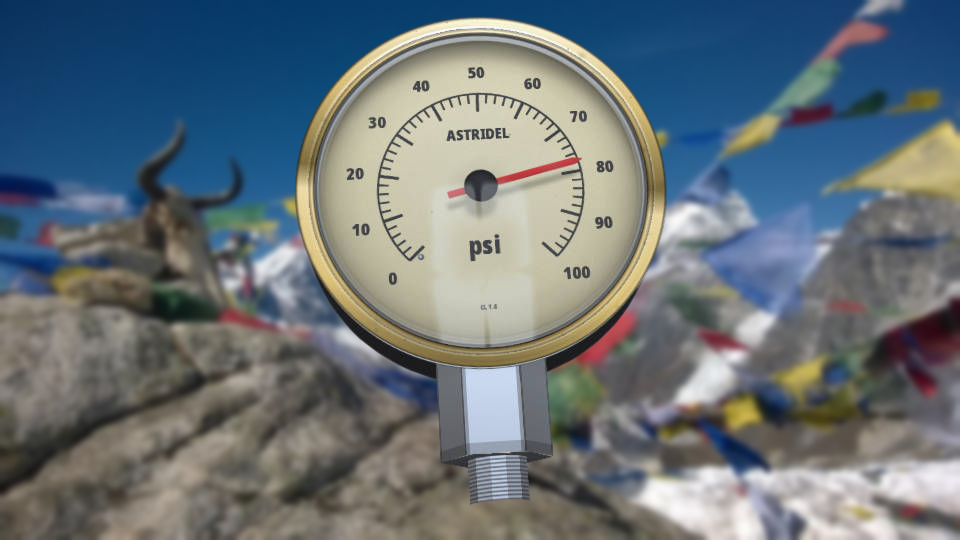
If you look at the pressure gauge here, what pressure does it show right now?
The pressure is 78 psi
